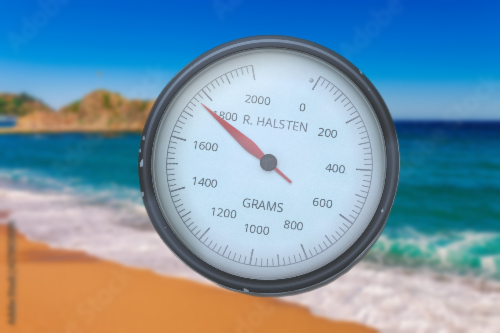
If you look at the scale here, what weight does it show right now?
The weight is 1760 g
